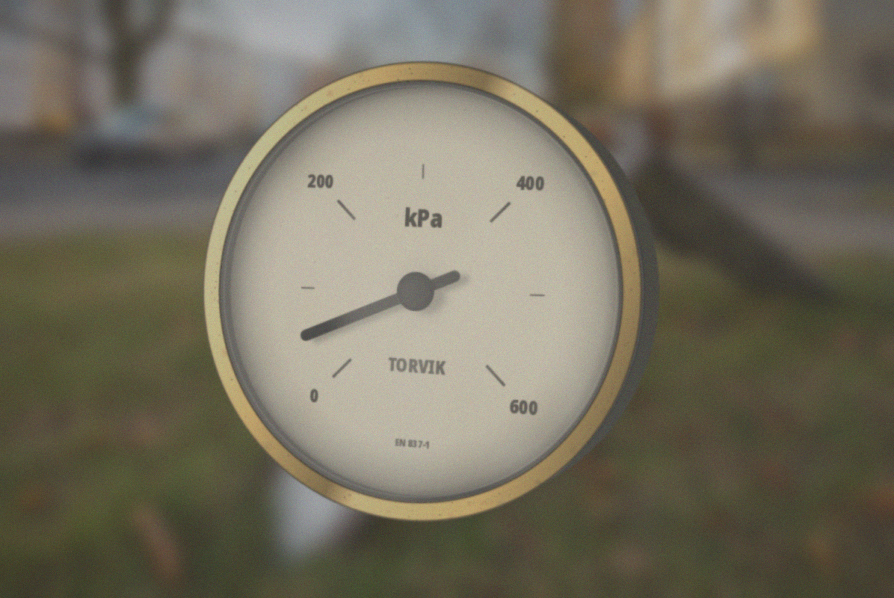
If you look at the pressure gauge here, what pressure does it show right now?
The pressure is 50 kPa
